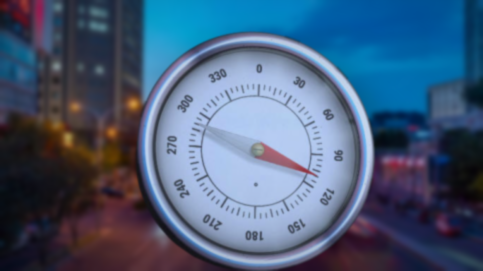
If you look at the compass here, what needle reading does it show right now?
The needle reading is 110 °
